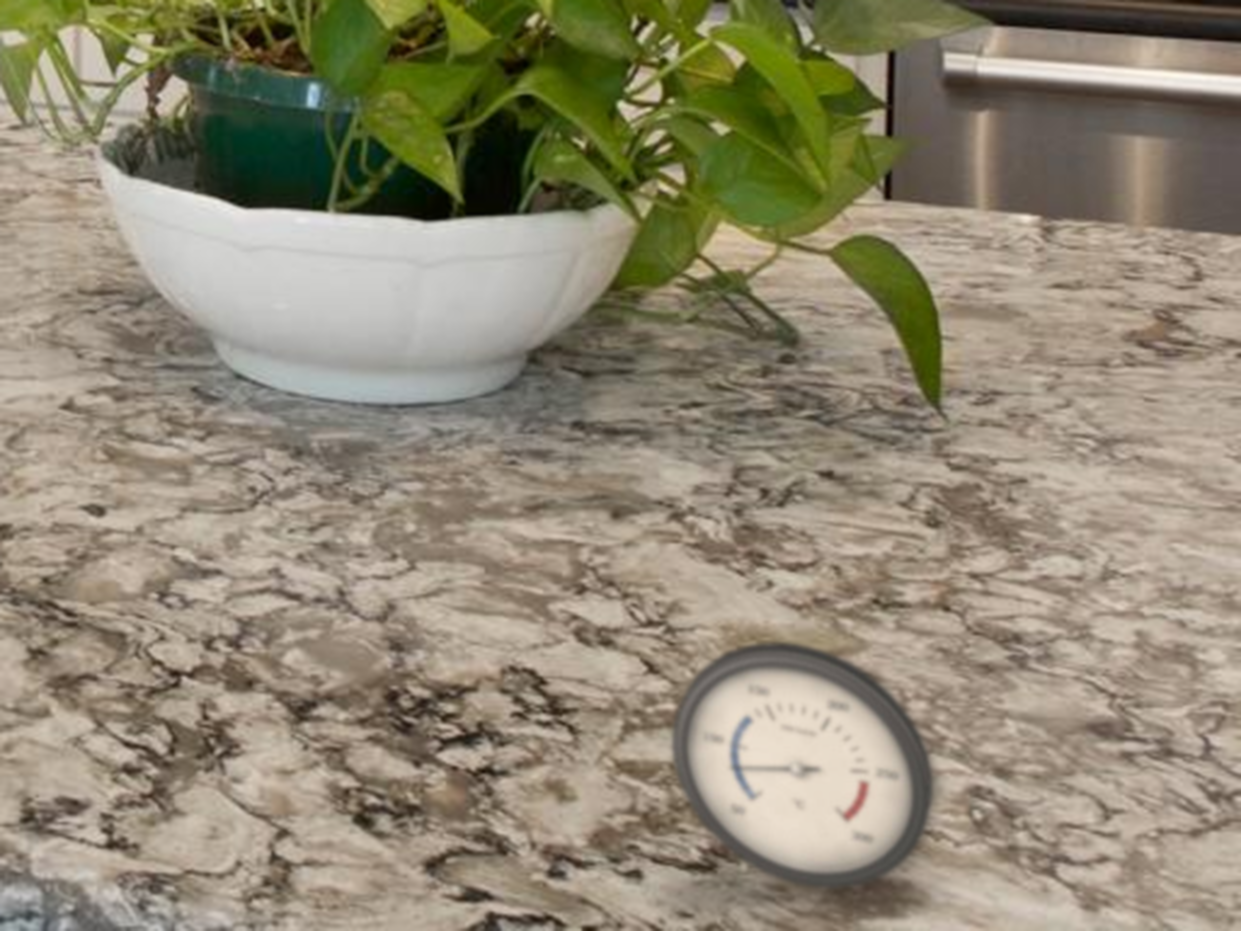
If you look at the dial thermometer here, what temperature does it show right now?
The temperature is 80 °C
